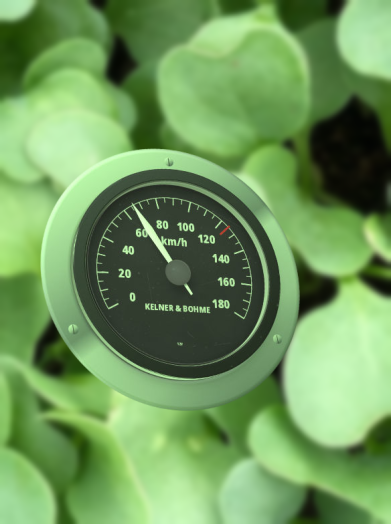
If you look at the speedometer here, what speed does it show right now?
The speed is 65 km/h
